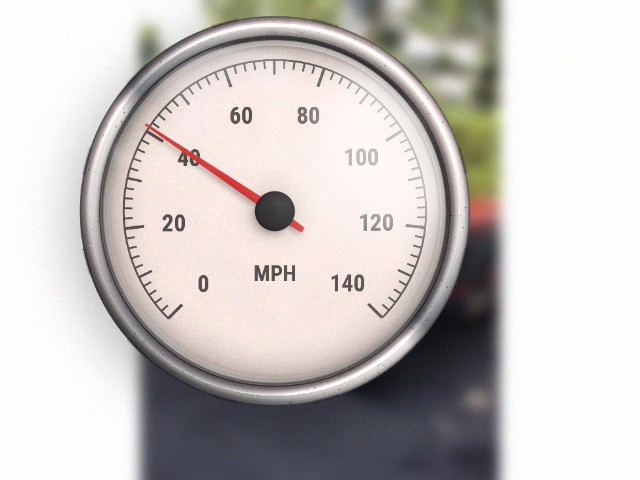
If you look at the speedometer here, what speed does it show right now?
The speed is 41 mph
